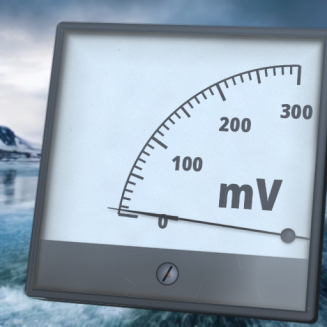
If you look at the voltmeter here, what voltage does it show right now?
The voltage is 5 mV
